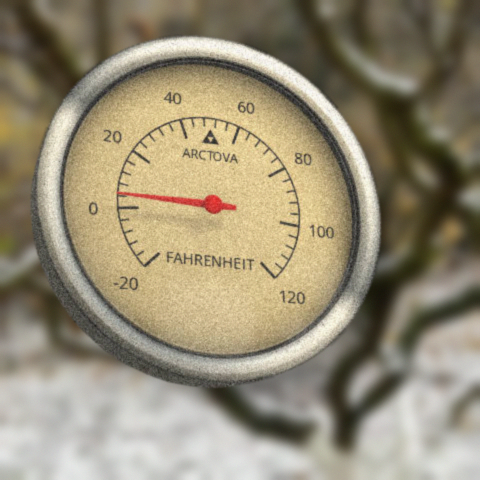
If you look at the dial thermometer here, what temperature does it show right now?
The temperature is 4 °F
